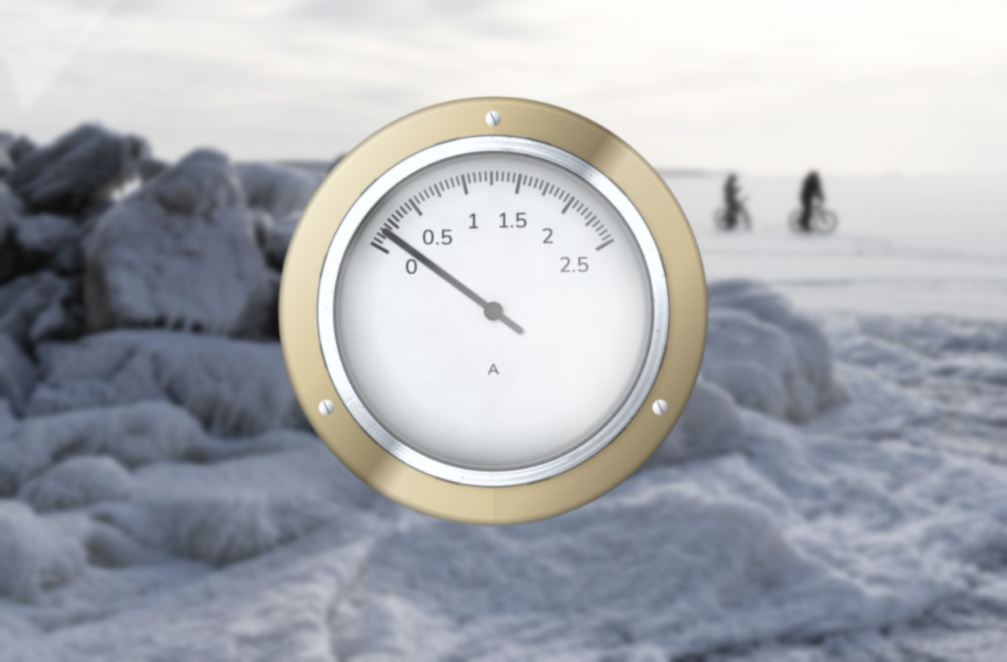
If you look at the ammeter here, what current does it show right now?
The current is 0.15 A
